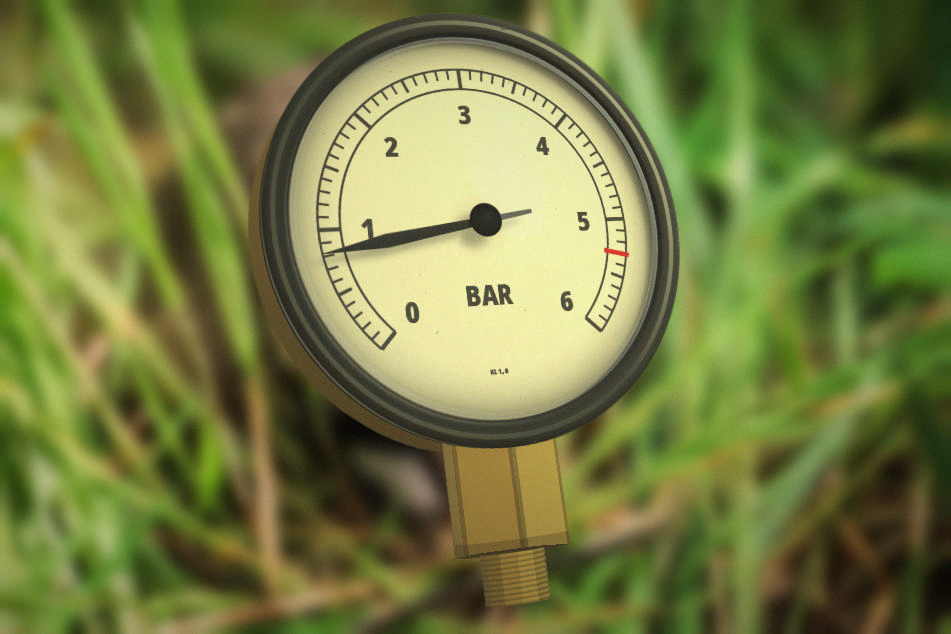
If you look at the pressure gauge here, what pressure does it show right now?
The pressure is 0.8 bar
